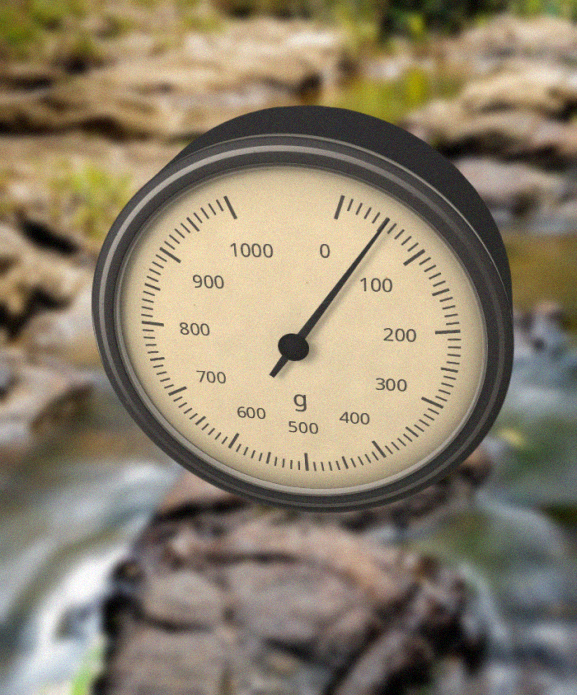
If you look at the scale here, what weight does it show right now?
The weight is 50 g
